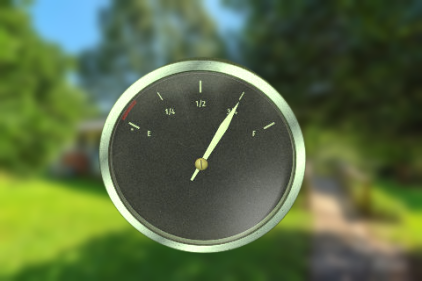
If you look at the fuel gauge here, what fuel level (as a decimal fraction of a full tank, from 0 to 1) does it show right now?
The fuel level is 0.75
